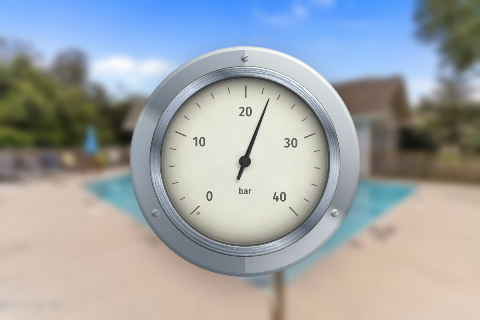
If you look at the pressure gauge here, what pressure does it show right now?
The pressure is 23 bar
